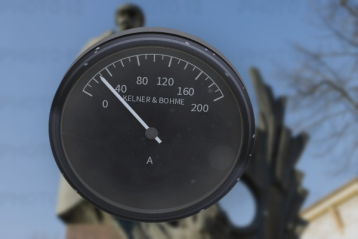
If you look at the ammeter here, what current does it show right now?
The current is 30 A
